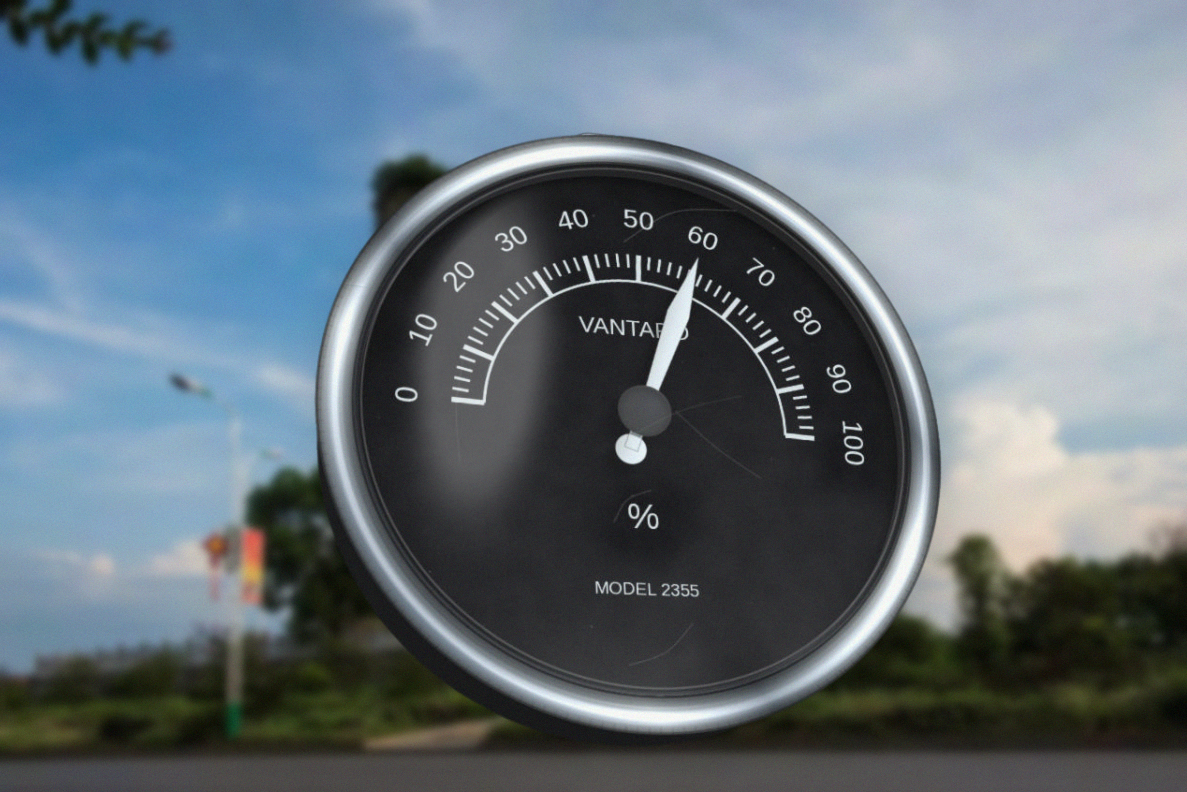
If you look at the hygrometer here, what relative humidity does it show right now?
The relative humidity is 60 %
